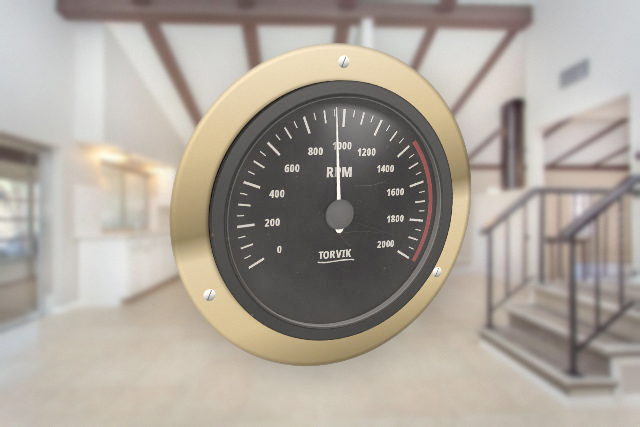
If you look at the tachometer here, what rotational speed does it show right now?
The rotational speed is 950 rpm
